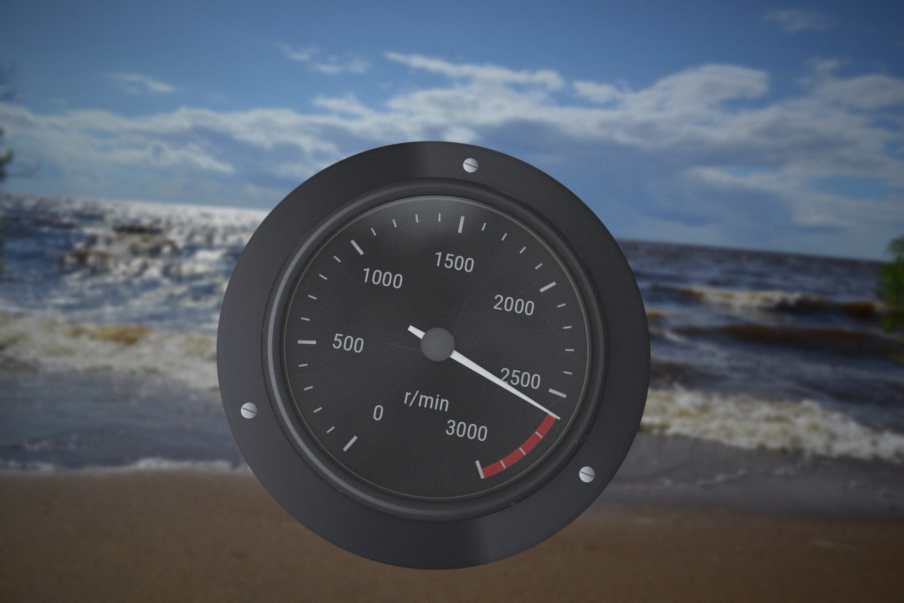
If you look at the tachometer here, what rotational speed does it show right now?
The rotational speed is 2600 rpm
